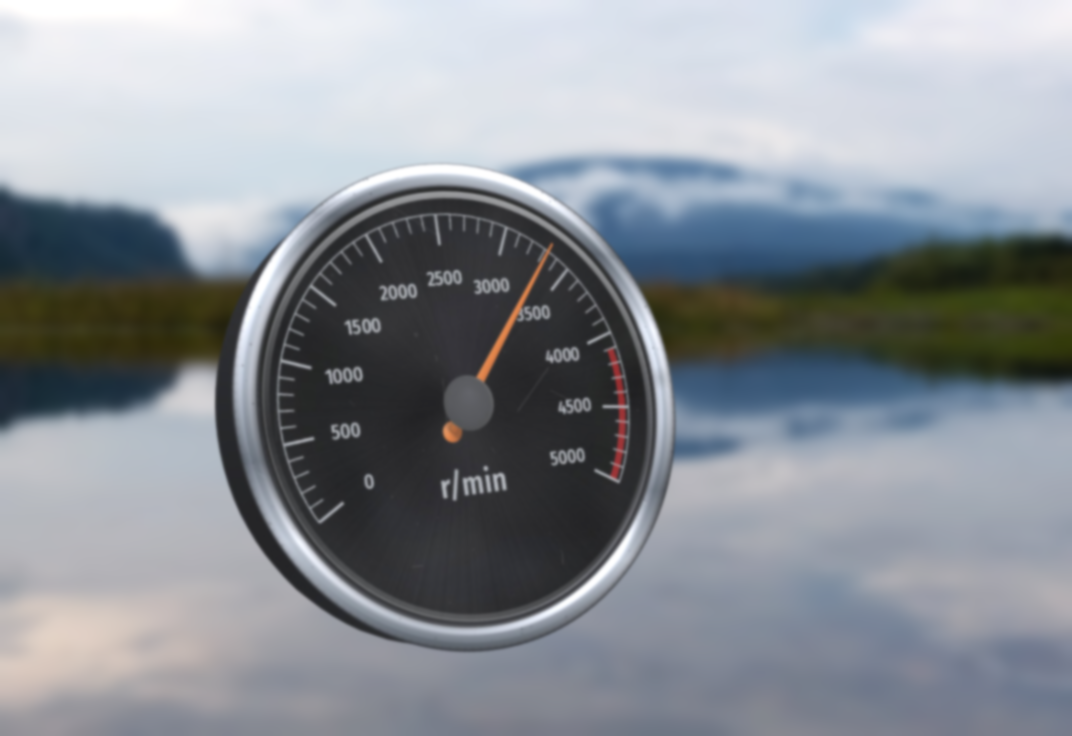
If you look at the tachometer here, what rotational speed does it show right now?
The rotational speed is 3300 rpm
